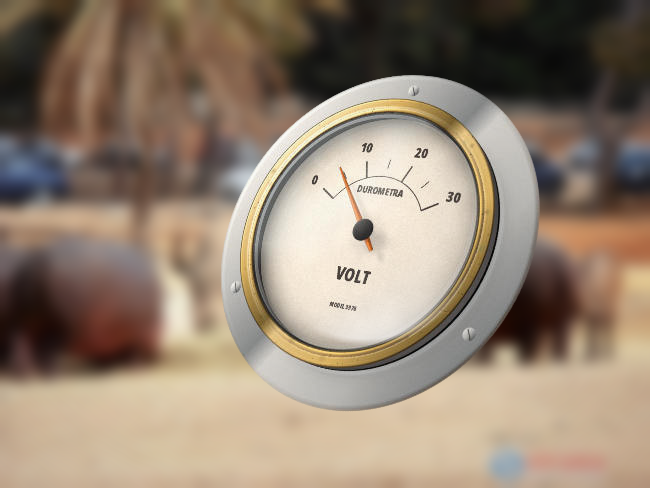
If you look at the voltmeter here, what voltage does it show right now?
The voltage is 5 V
